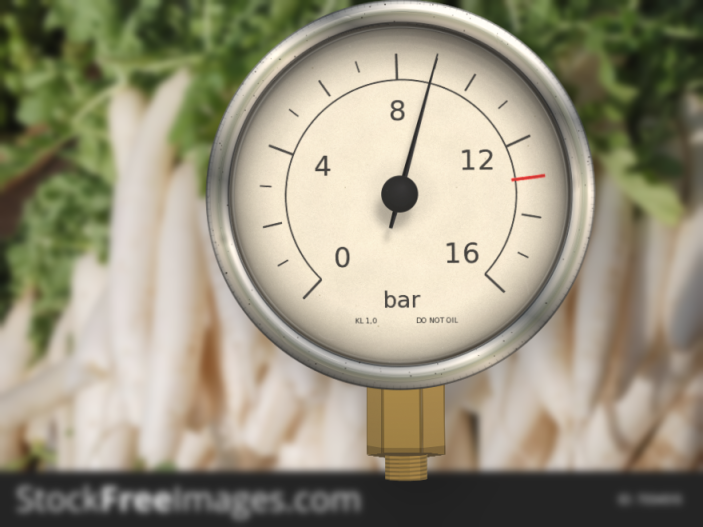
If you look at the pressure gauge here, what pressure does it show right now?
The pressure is 9 bar
